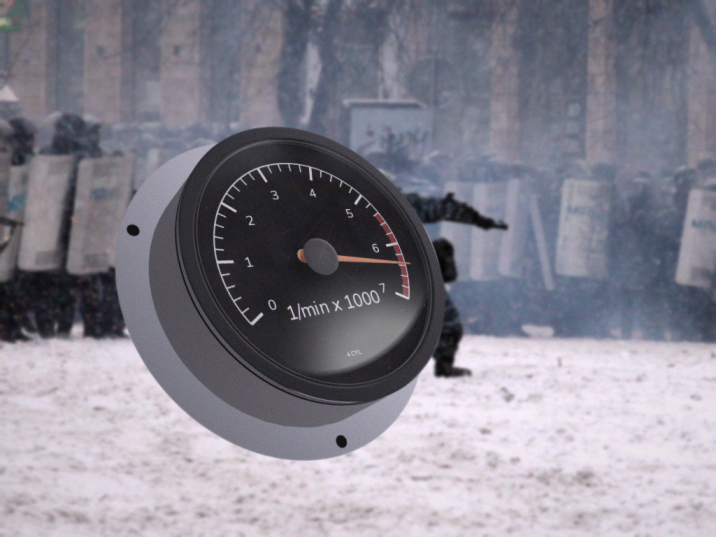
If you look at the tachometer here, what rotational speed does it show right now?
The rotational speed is 6400 rpm
